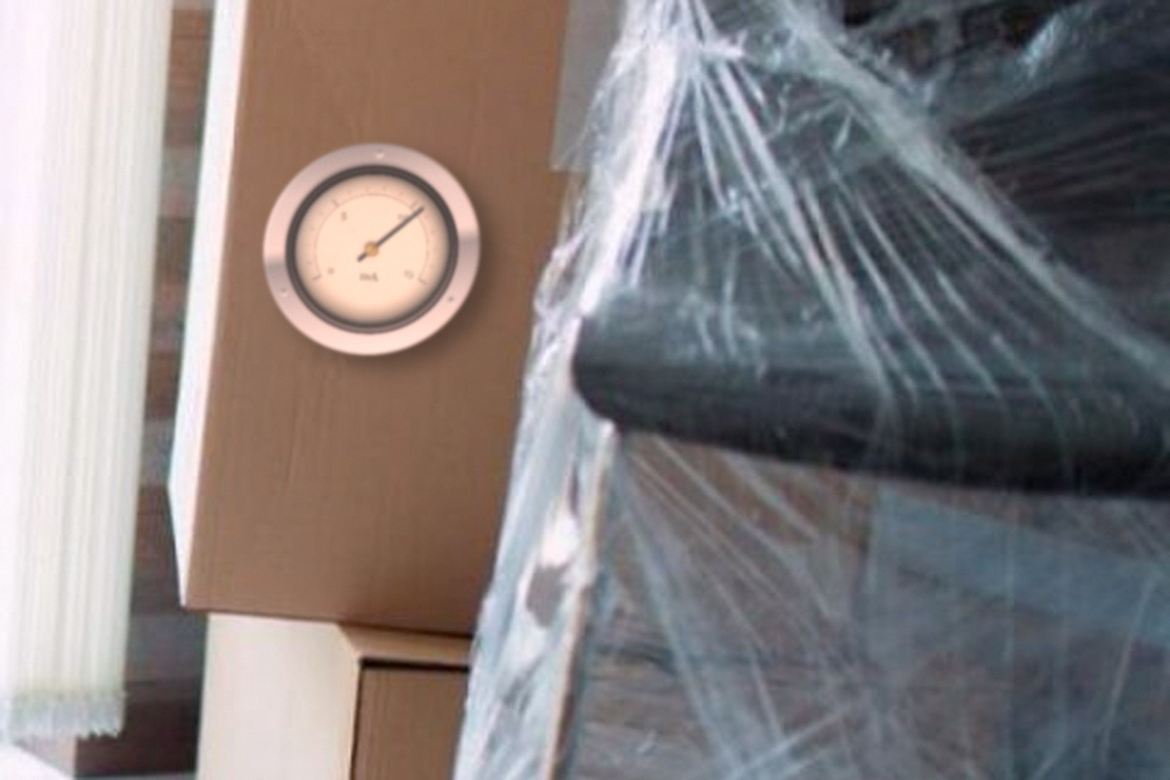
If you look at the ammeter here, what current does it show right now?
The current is 10.5 mA
